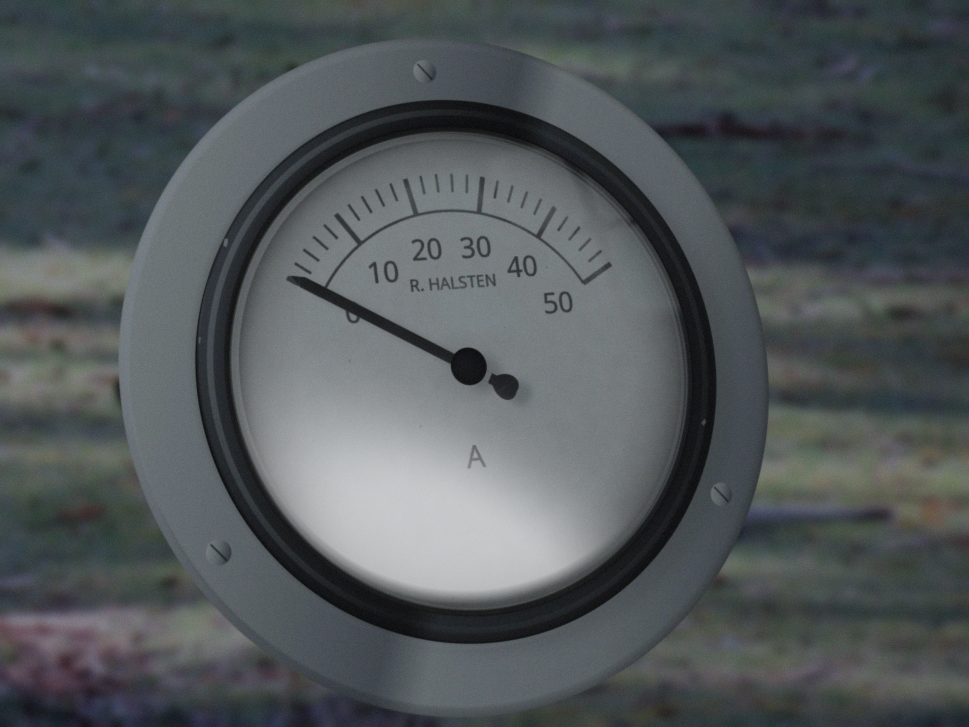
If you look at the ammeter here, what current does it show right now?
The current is 0 A
